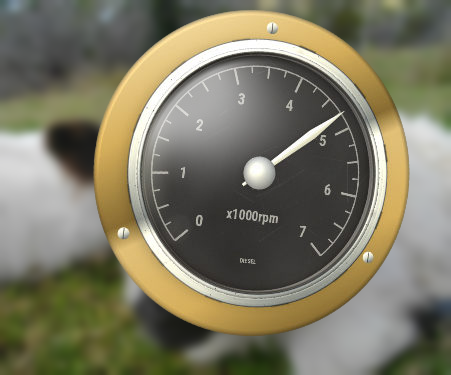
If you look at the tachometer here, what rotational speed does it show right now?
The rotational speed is 4750 rpm
